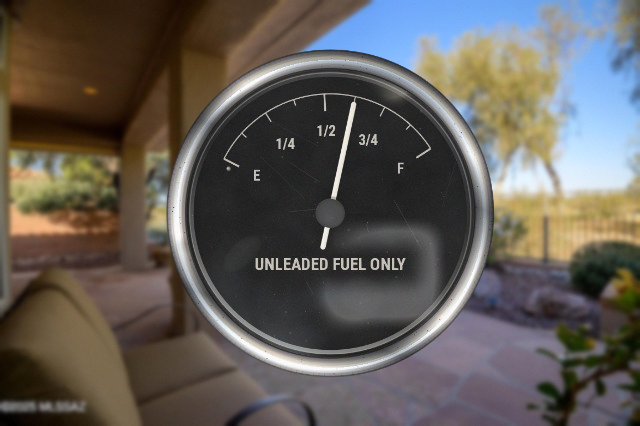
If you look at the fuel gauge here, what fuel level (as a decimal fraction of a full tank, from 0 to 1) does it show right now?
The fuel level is 0.625
